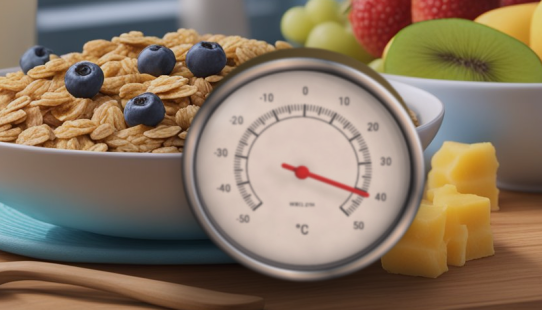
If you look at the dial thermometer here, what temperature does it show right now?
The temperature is 40 °C
